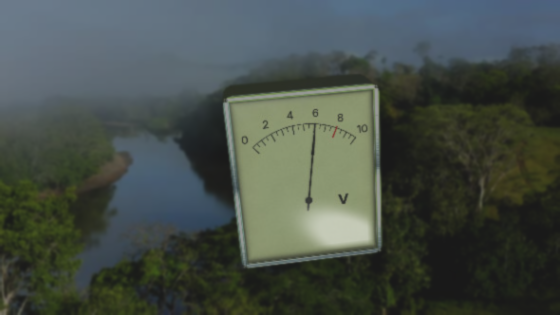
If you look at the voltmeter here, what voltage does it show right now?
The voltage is 6 V
